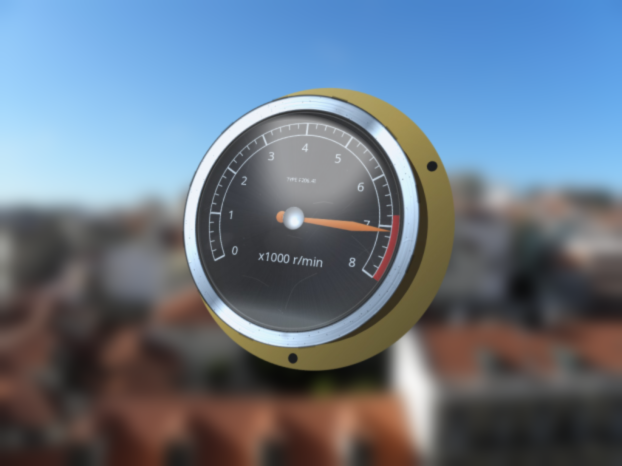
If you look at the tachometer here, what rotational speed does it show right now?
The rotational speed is 7100 rpm
